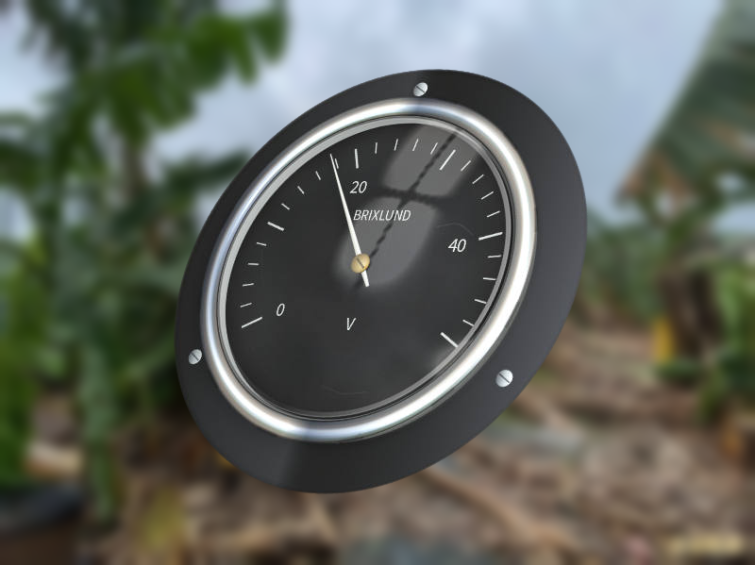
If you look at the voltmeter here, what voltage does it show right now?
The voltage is 18 V
